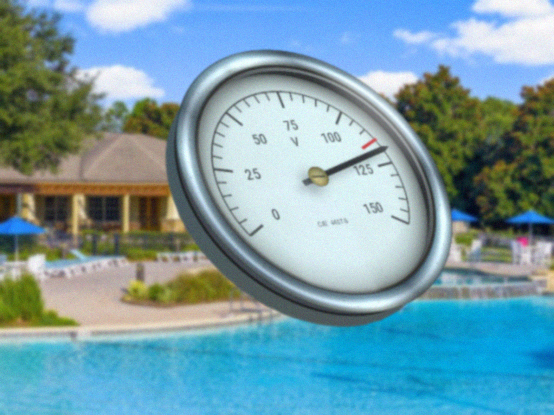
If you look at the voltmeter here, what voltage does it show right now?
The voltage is 120 V
